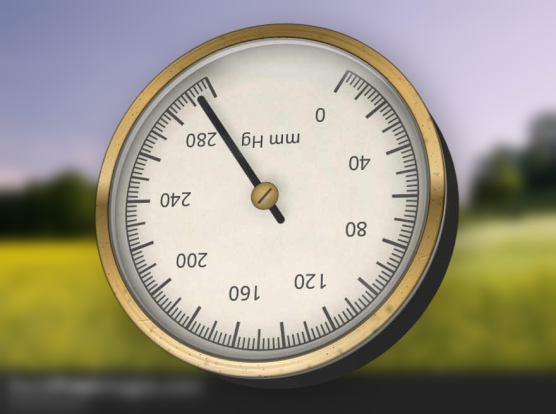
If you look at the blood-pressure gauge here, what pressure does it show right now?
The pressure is 294 mmHg
